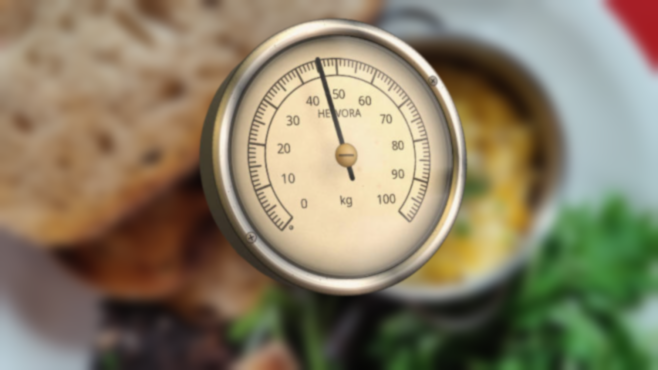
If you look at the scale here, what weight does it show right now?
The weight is 45 kg
